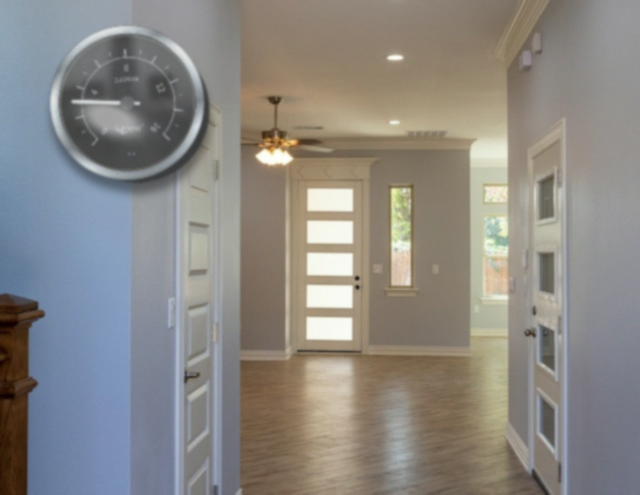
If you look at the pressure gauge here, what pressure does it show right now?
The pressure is 3 kg/cm²
